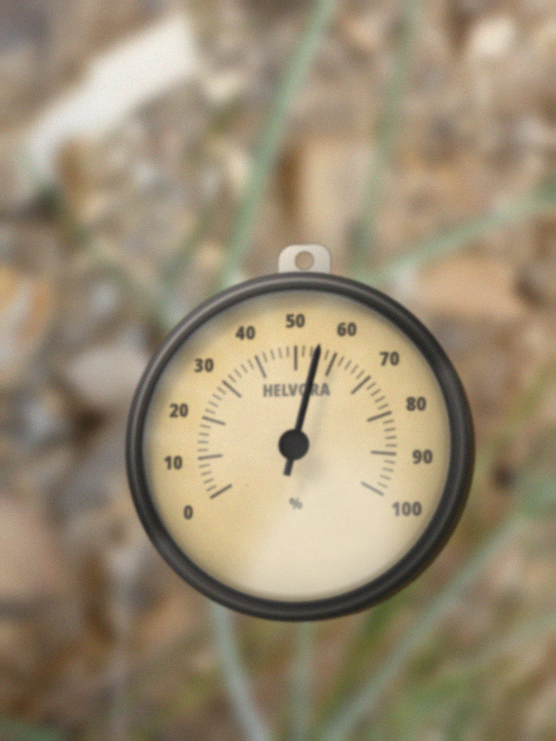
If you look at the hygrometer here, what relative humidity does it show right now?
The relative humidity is 56 %
